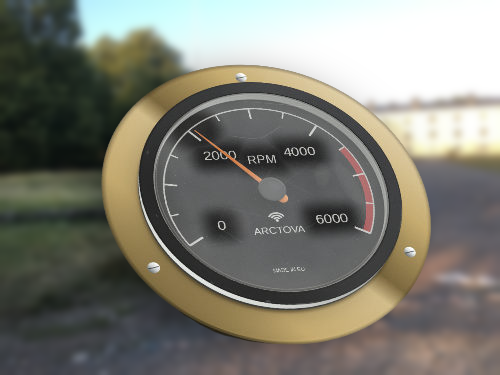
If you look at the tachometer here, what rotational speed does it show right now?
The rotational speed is 2000 rpm
